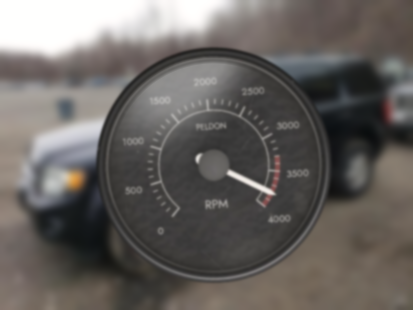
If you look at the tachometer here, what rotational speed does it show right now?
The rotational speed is 3800 rpm
